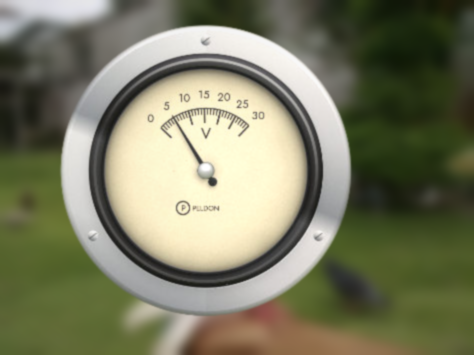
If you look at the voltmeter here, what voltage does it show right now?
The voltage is 5 V
